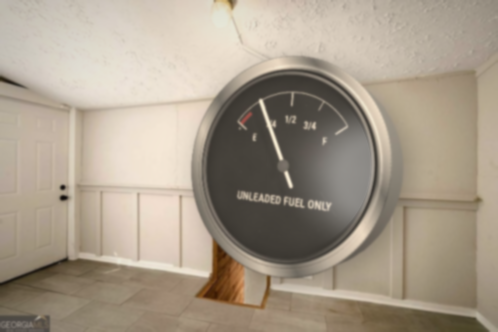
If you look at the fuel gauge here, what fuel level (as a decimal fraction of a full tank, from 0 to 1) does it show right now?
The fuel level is 0.25
